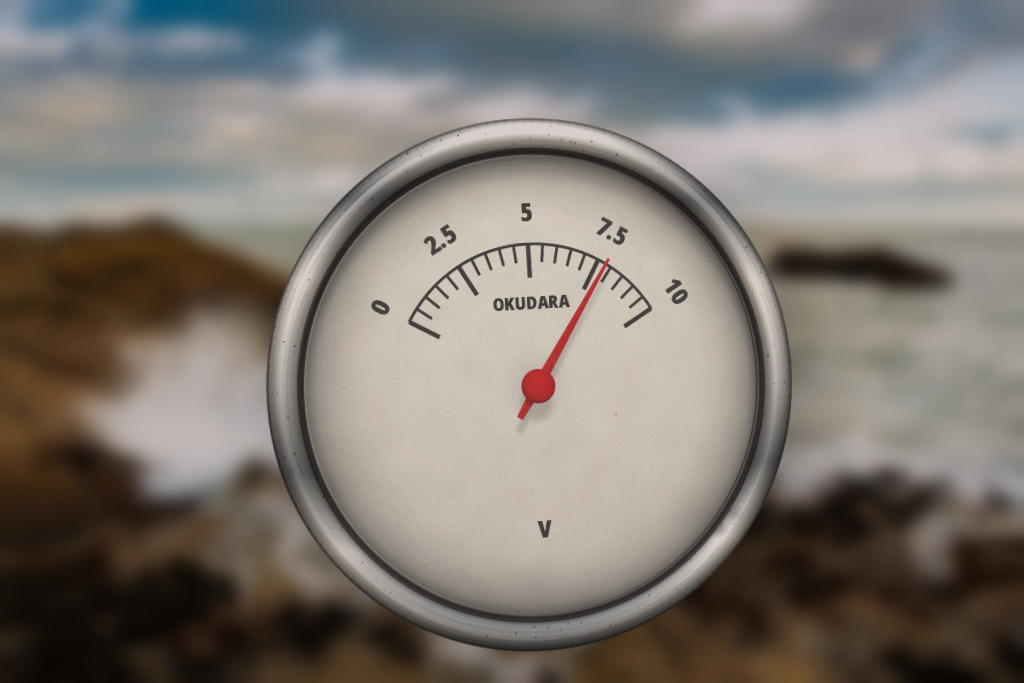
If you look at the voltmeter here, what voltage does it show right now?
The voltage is 7.75 V
